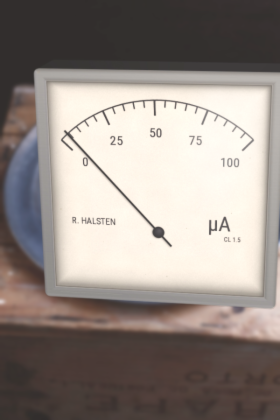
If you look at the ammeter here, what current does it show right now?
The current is 5 µA
